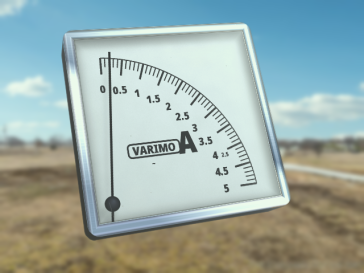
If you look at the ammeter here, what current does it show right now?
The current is 0.2 A
